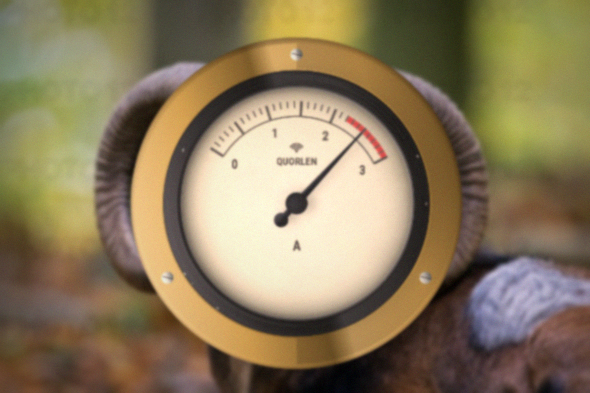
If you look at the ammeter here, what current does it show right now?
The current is 2.5 A
